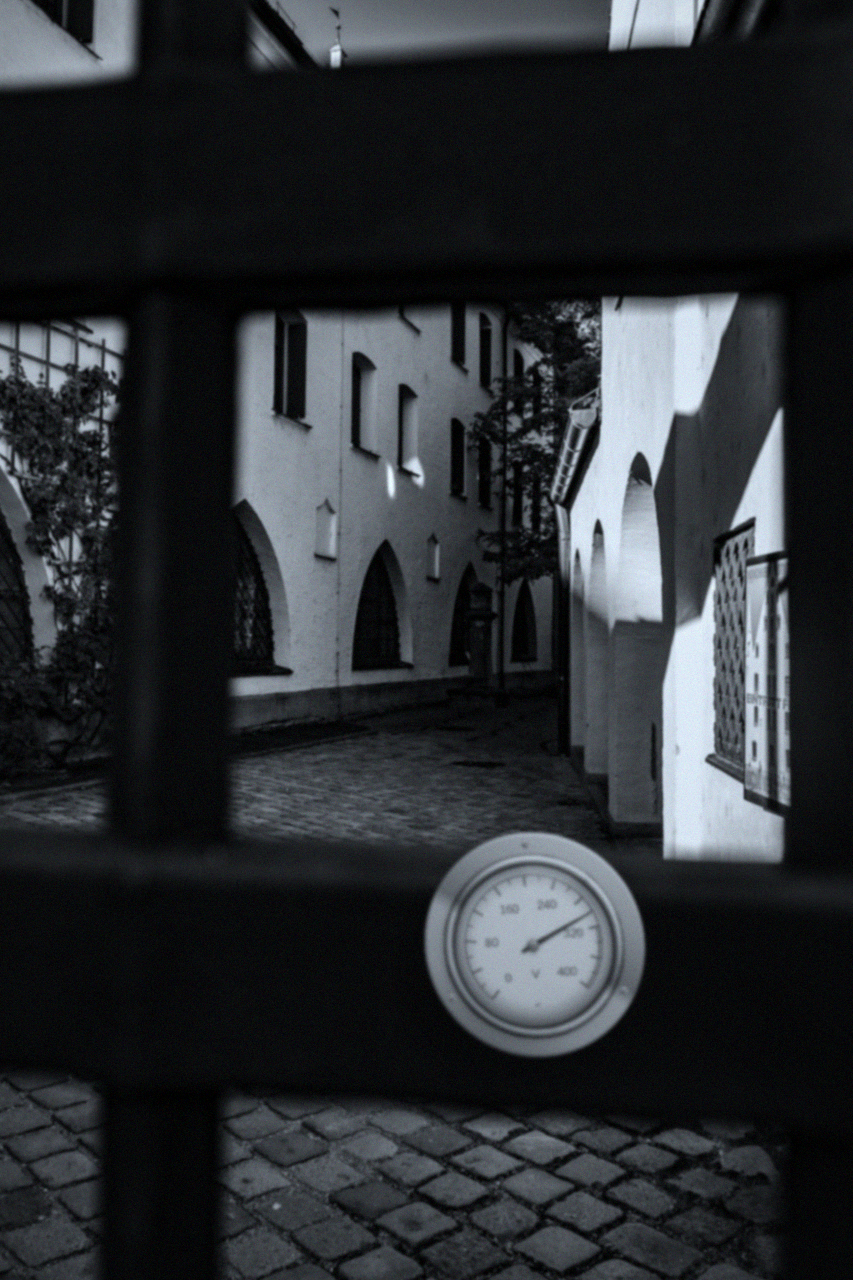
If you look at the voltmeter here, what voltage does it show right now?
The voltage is 300 V
